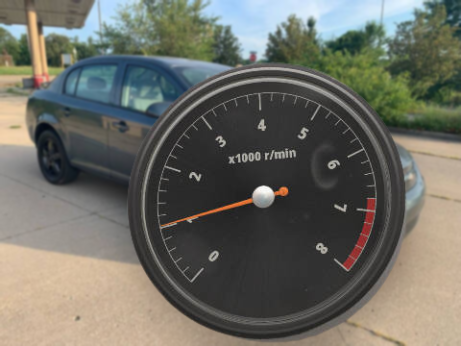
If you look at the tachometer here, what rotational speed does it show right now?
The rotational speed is 1000 rpm
